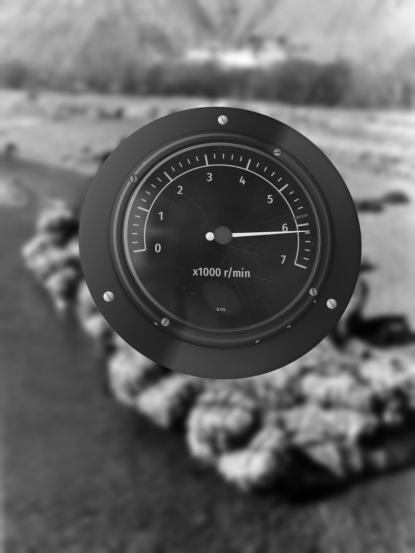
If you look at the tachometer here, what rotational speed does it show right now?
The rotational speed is 6200 rpm
